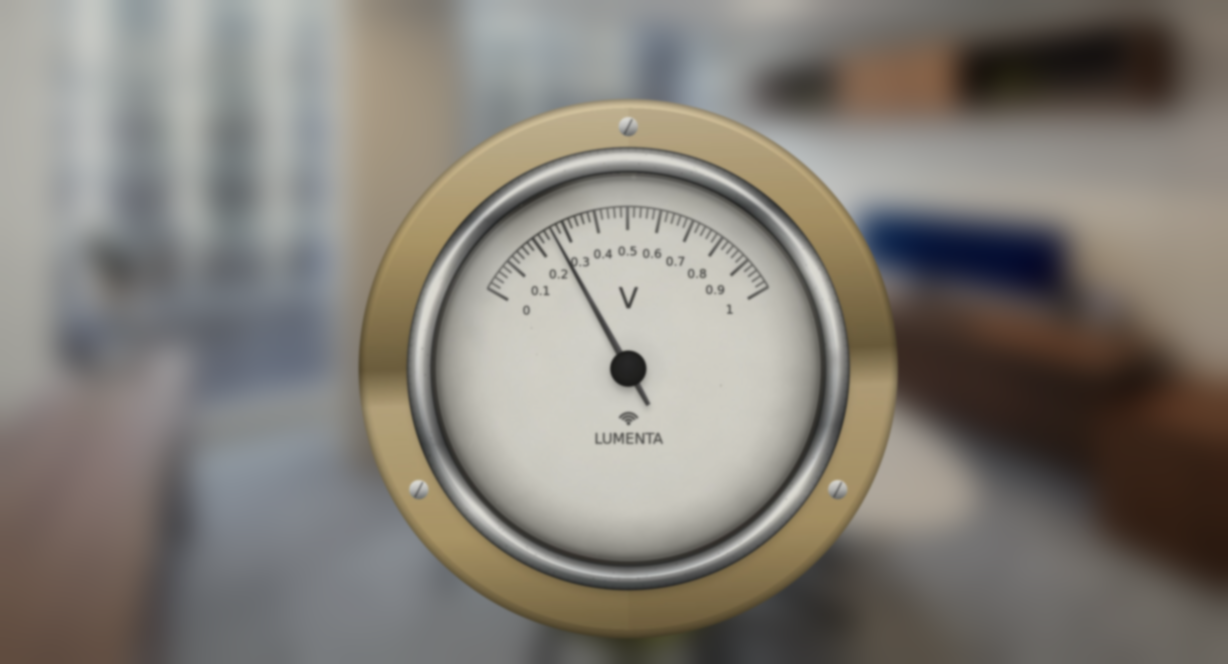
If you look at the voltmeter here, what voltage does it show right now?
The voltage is 0.26 V
